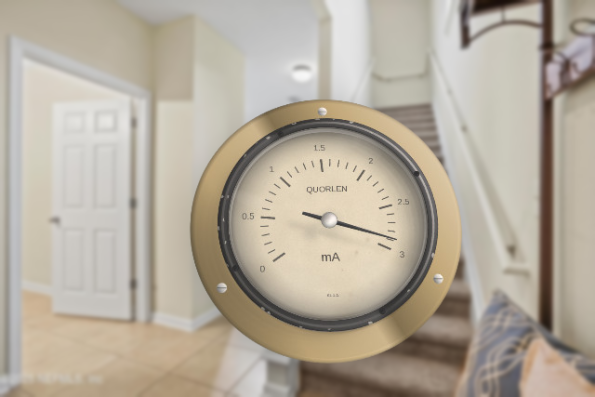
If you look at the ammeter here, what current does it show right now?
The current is 2.9 mA
